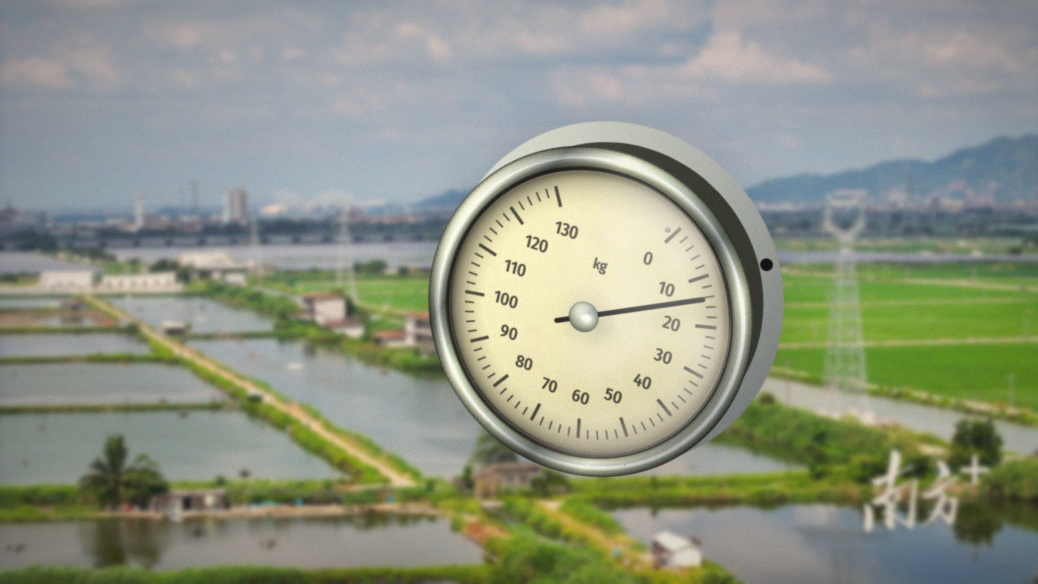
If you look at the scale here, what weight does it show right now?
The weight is 14 kg
